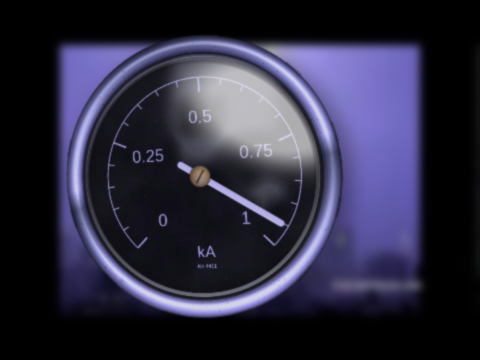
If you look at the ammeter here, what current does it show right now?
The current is 0.95 kA
